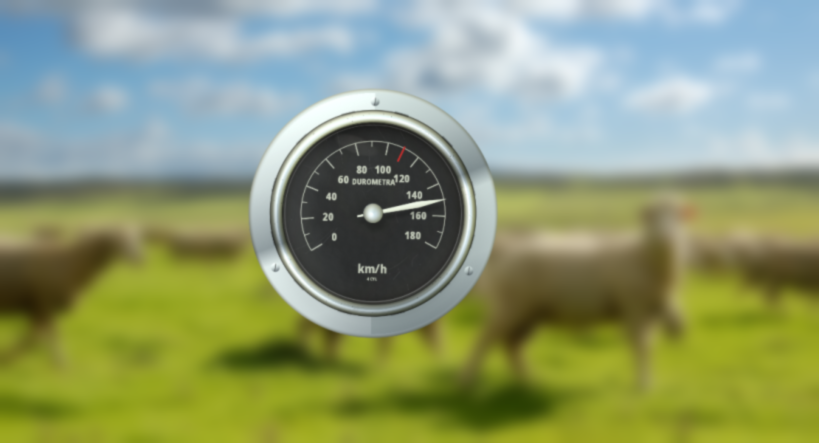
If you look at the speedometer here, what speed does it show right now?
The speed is 150 km/h
